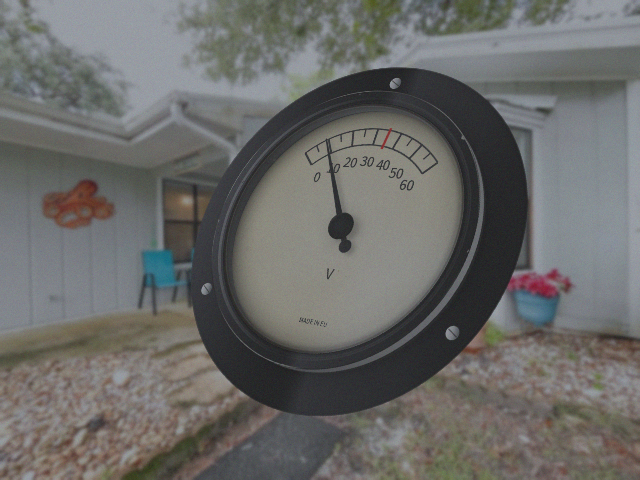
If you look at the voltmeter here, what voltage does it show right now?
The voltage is 10 V
